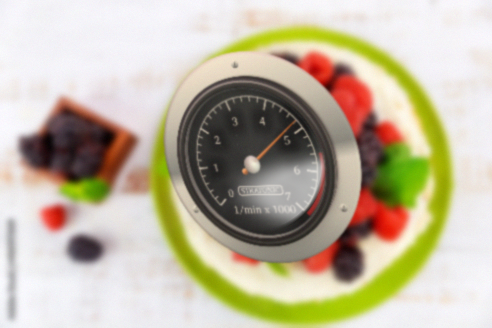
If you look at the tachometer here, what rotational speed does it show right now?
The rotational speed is 4800 rpm
